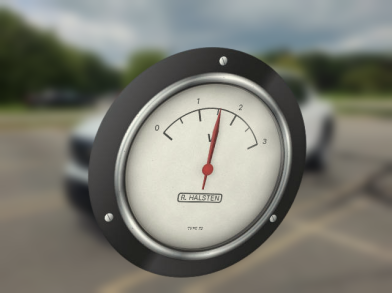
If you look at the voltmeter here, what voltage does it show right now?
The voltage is 1.5 V
